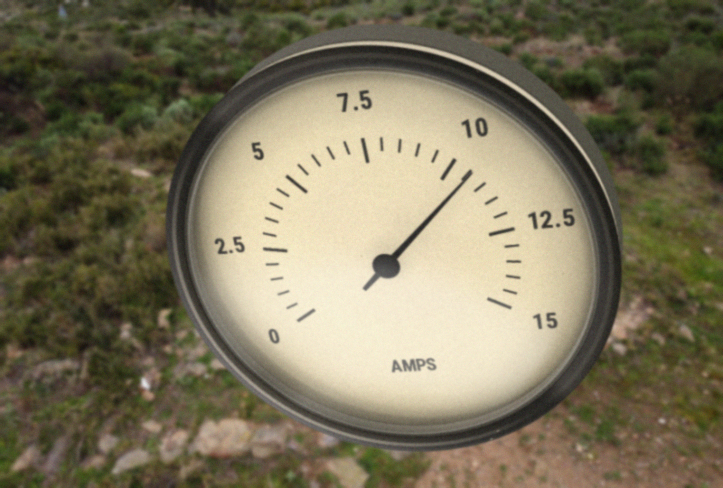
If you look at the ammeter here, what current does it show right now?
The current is 10.5 A
